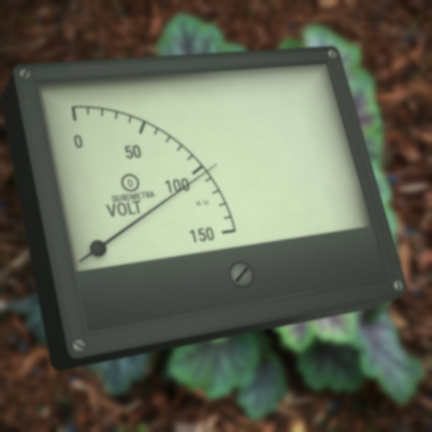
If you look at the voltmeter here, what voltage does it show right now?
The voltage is 105 V
